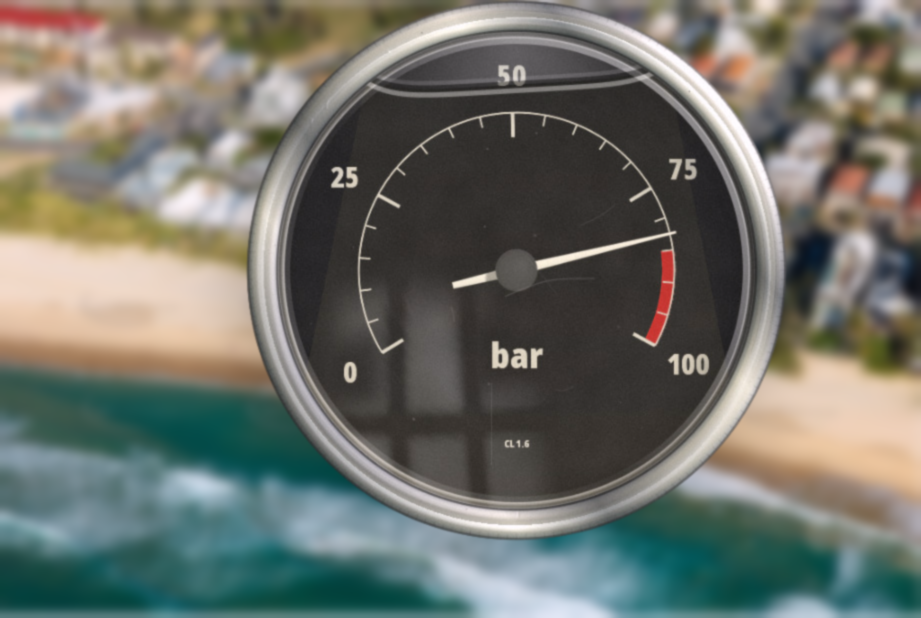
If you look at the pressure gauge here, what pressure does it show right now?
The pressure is 82.5 bar
